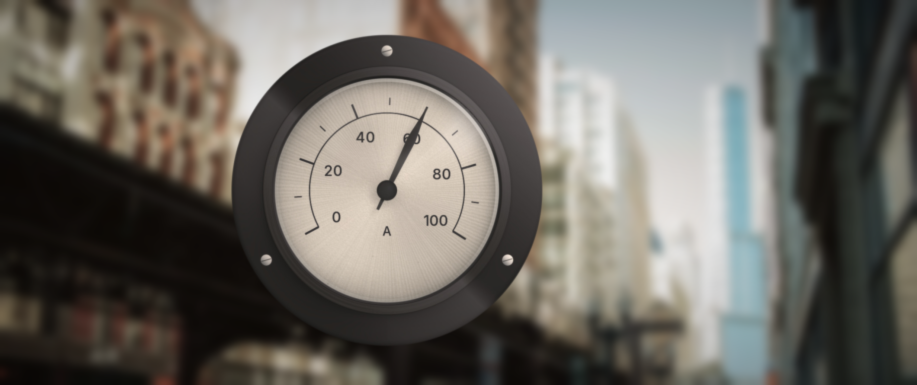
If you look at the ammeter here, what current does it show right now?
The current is 60 A
